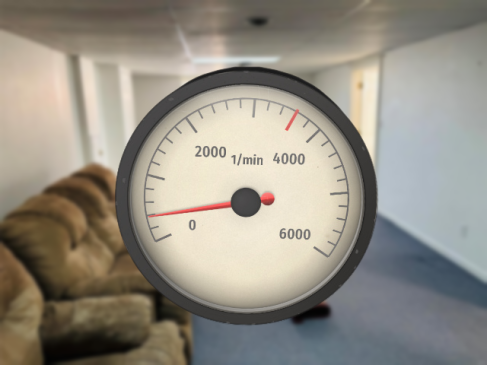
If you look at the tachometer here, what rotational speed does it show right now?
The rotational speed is 400 rpm
